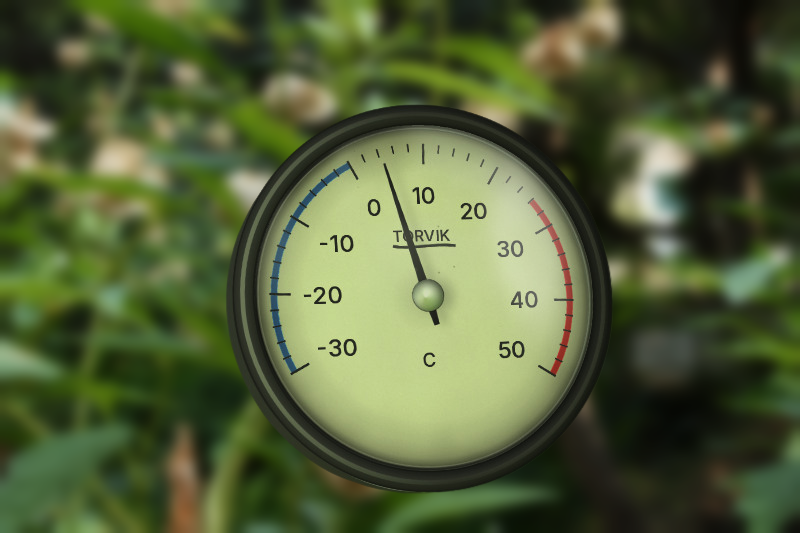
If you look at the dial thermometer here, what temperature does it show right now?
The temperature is 4 °C
